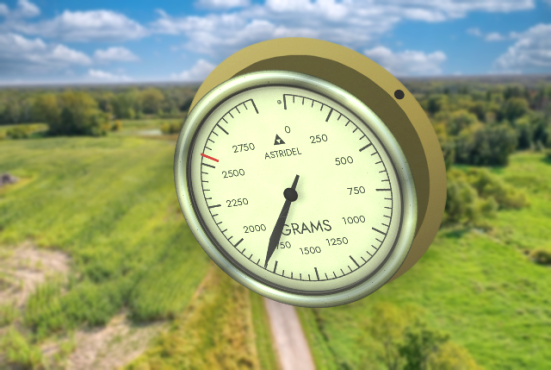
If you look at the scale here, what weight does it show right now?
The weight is 1800 g
